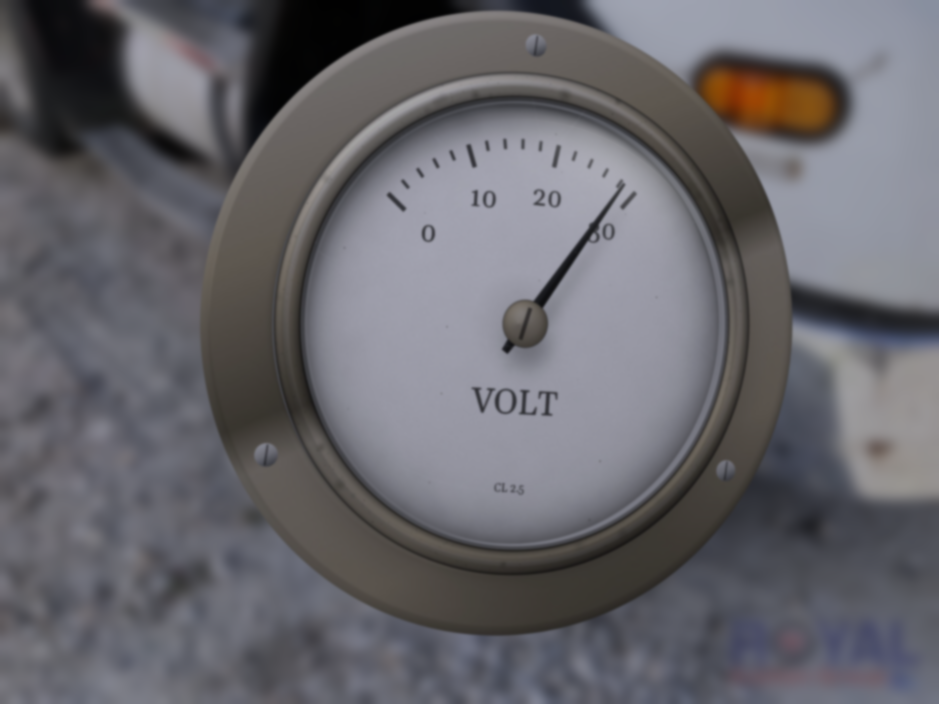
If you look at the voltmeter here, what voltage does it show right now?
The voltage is 28 V
